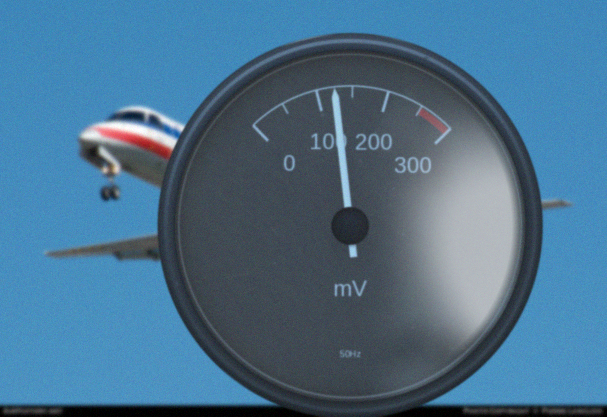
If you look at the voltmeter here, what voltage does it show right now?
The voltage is 125 mV
